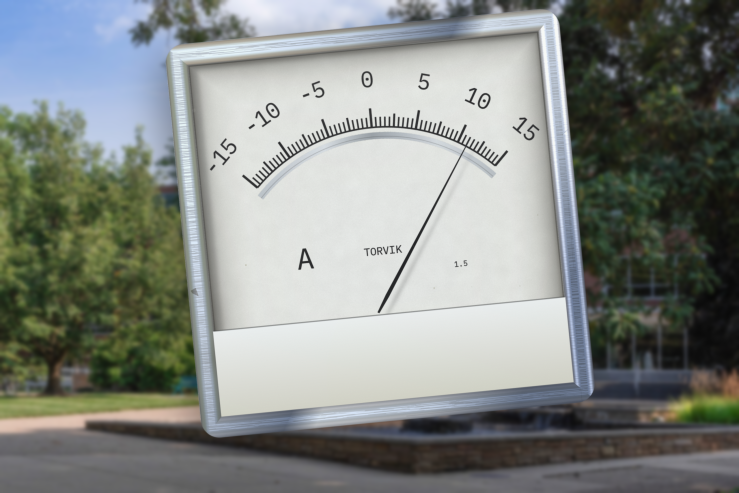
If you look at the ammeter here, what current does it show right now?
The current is 11 A
